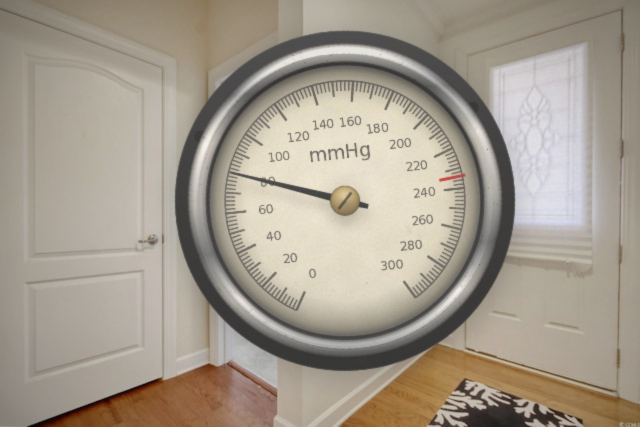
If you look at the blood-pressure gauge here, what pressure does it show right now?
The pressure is 80 mmHg
